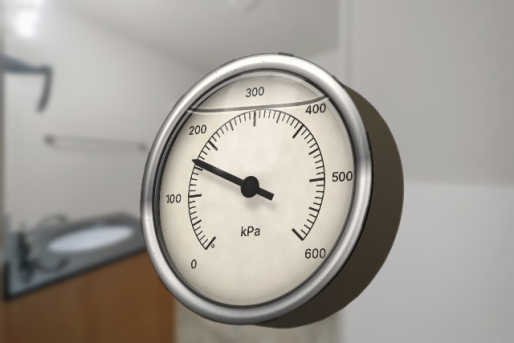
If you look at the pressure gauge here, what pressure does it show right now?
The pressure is 160 kPa
